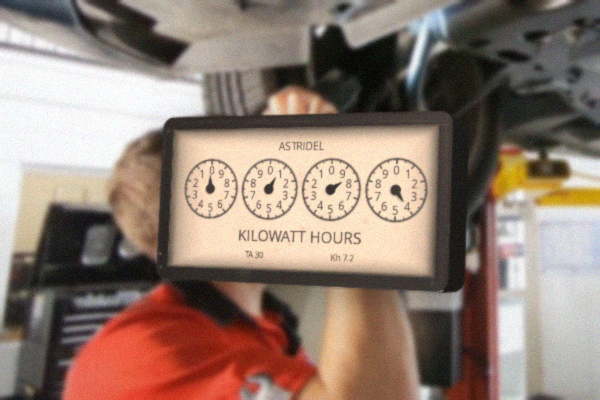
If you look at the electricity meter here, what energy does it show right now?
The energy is 84 kWh
